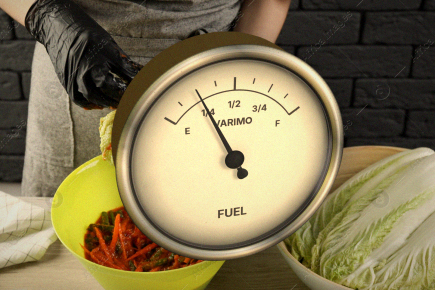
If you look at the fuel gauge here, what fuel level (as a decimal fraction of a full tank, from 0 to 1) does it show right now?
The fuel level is 0.25
